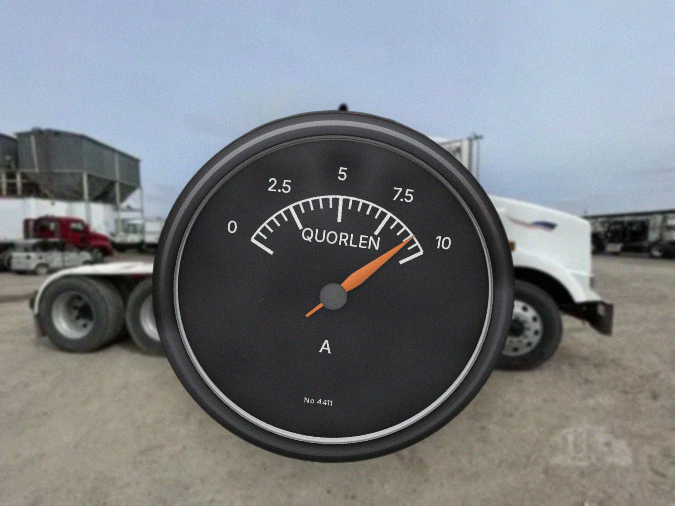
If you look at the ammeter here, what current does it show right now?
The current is 9 A
